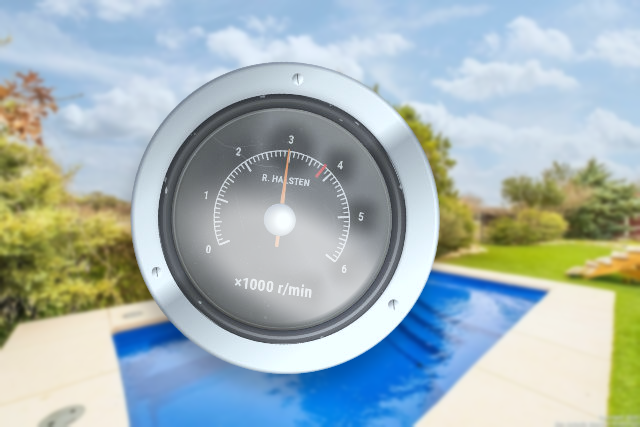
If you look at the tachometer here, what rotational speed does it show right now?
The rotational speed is 3000 rpm
